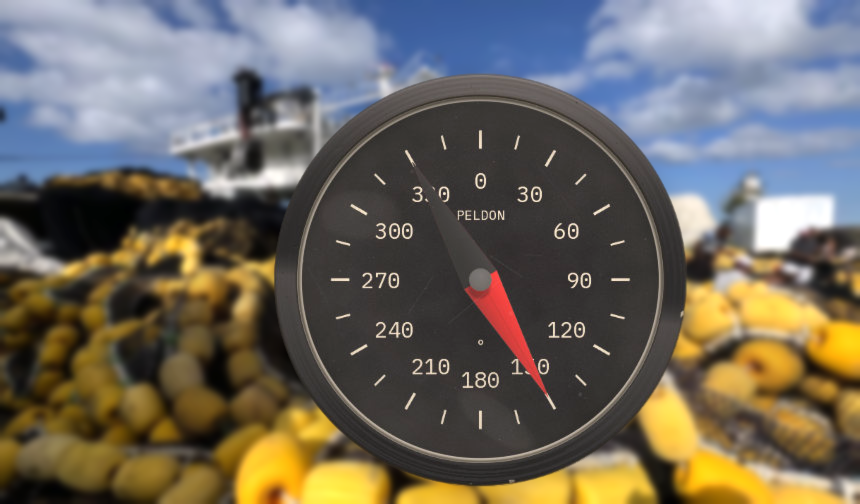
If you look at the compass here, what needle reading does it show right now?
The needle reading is 150 °
